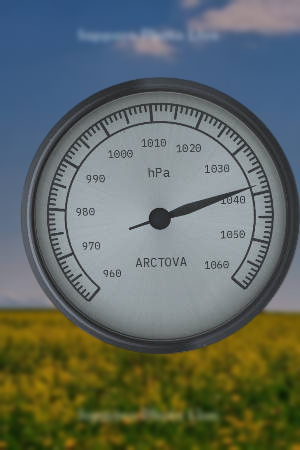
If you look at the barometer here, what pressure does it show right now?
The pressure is 1038 hPa
